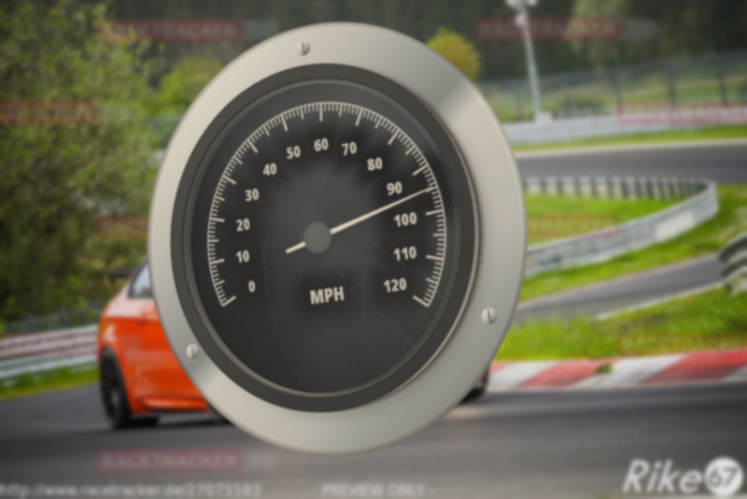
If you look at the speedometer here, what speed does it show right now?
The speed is 95 mph
